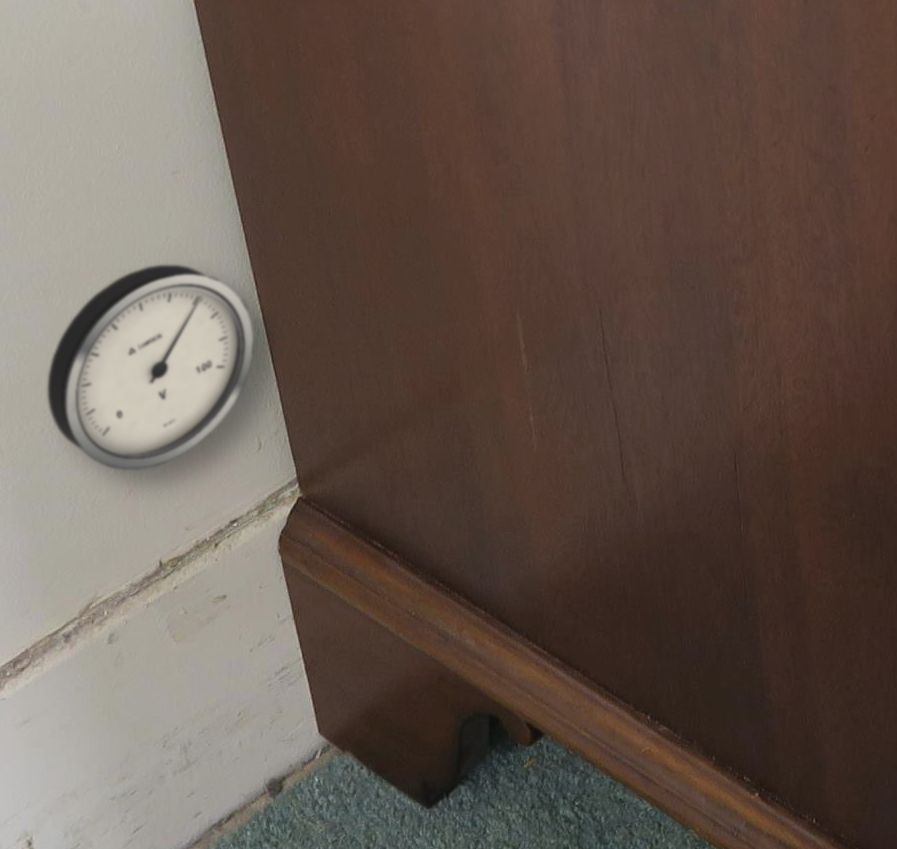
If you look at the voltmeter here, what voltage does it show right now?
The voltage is 70 V
